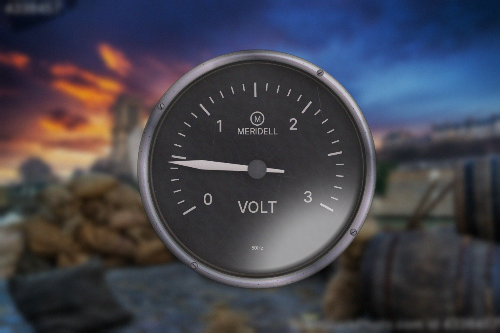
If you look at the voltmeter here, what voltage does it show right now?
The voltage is 0.45 V
